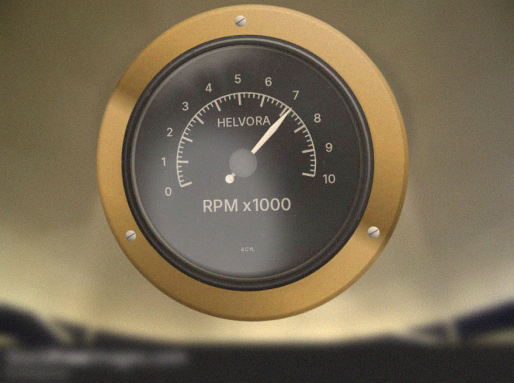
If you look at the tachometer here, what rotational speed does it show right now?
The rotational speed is 7200 rpm
